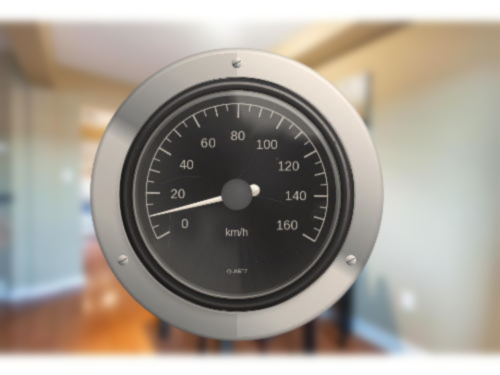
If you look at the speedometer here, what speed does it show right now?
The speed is 10 km/h
